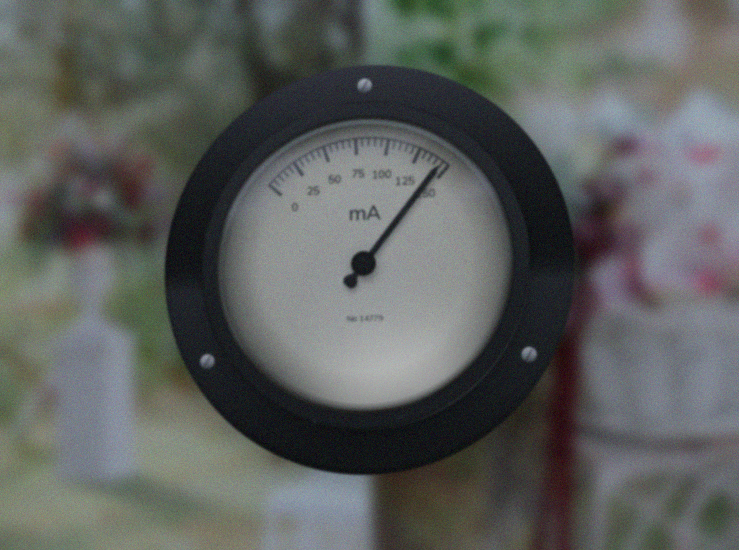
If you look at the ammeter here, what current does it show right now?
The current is 145 mA
